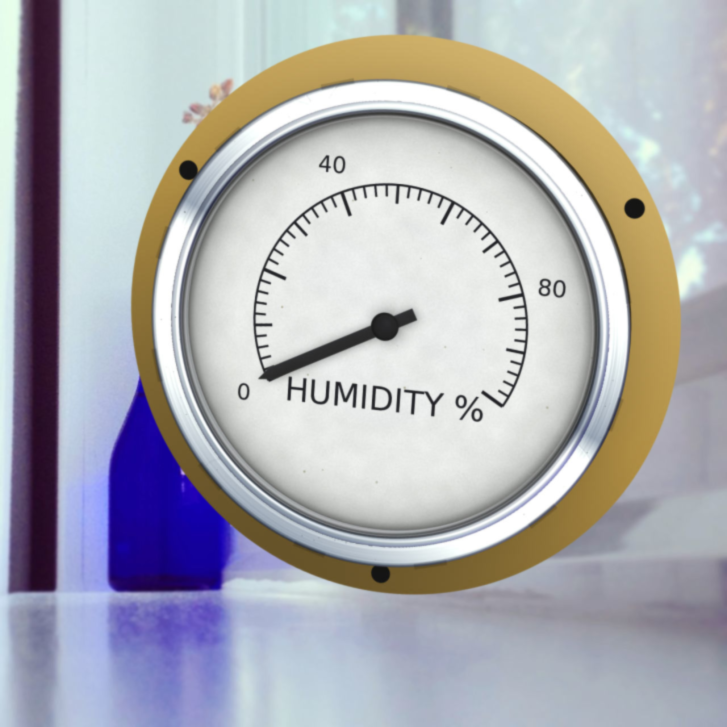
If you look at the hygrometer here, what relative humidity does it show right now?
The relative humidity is 1 %
